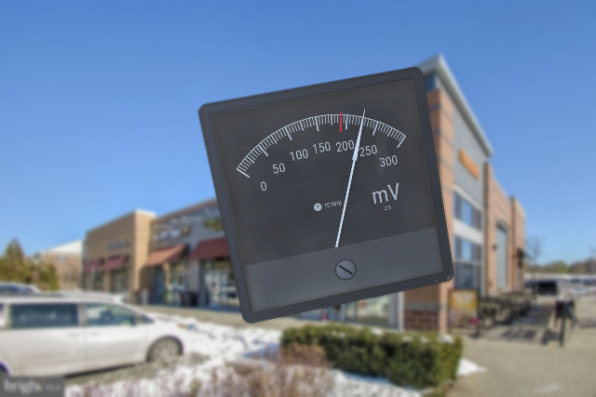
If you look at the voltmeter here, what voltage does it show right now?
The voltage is 225 mV
